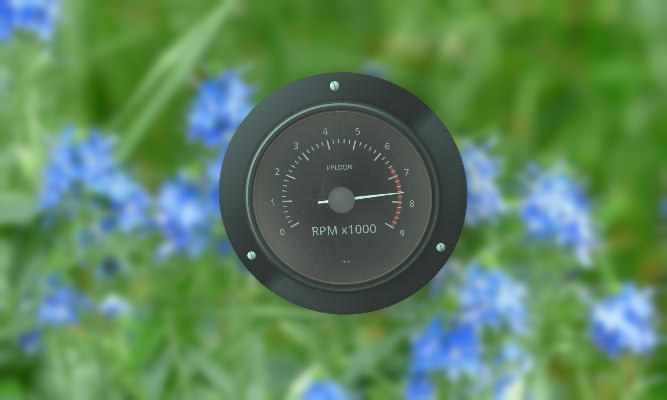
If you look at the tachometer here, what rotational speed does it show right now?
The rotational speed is 7600 rpm
